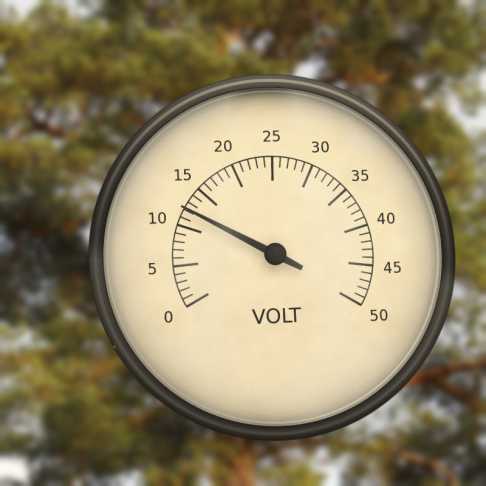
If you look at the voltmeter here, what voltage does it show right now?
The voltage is 12 V
